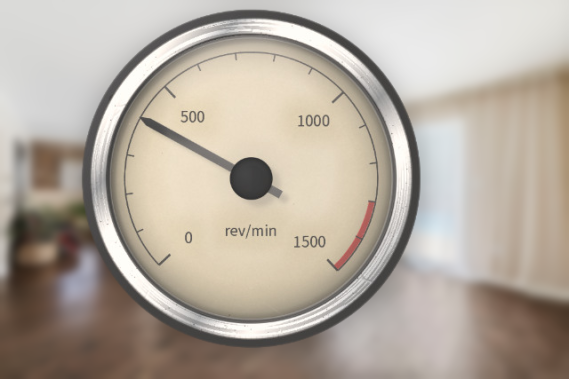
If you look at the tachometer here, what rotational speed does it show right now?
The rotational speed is 400 rpm
